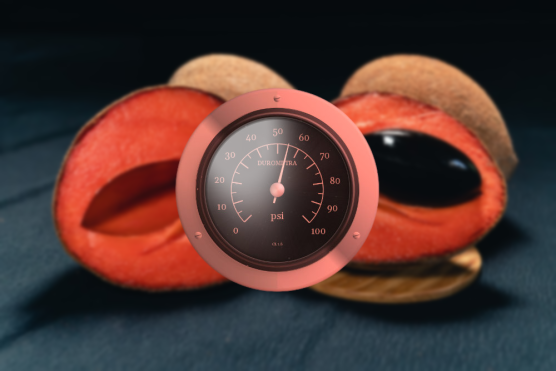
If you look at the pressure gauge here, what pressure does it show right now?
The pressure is 55 psi
